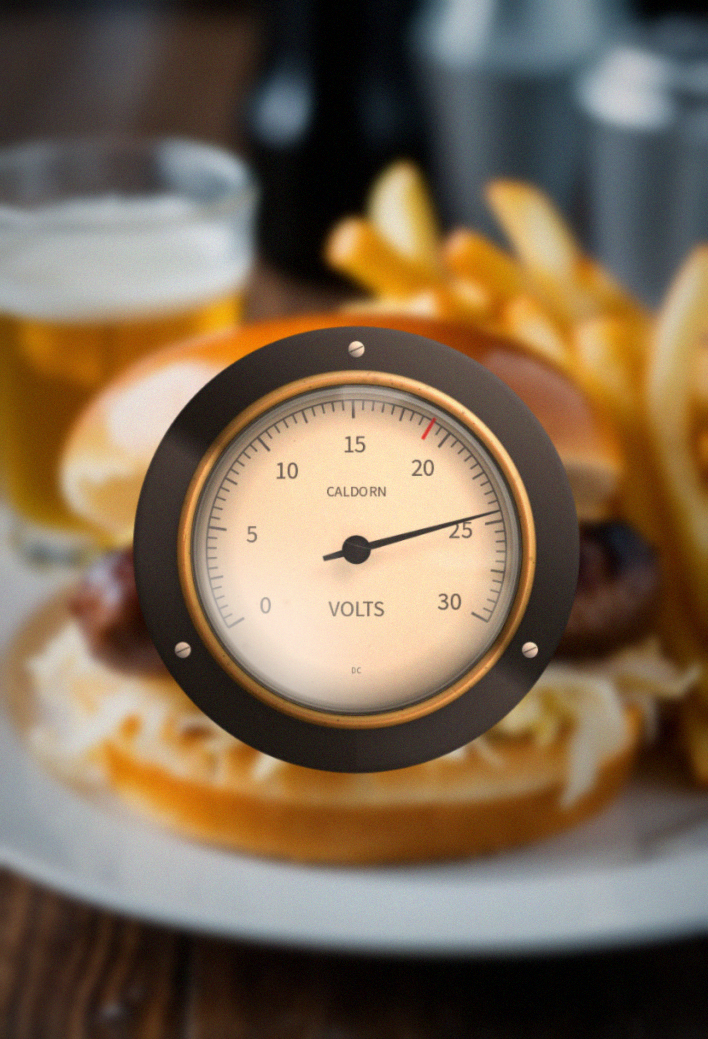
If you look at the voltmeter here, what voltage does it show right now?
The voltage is 24.5 V
